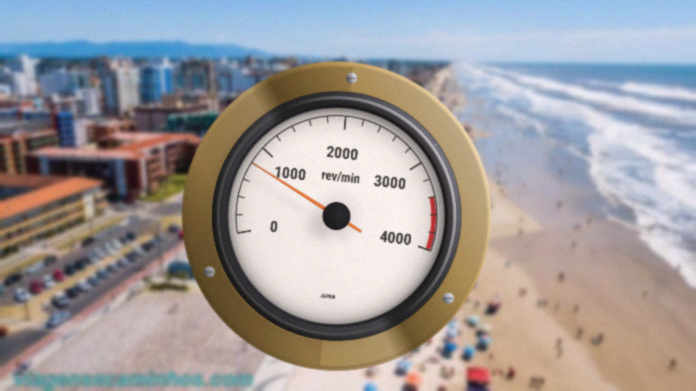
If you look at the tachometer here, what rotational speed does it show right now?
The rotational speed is 800 rpm
